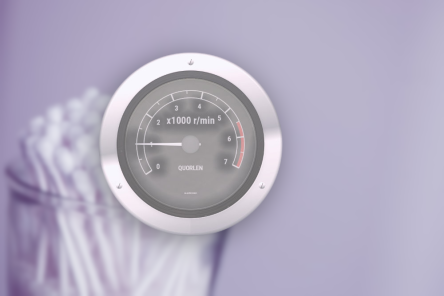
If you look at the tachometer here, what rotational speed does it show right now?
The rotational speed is 1000 rpm
